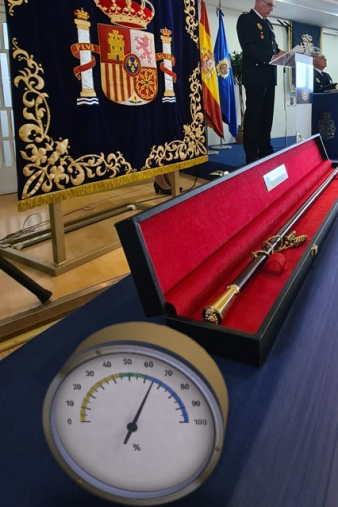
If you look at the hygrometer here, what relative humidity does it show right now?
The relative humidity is 65 %
